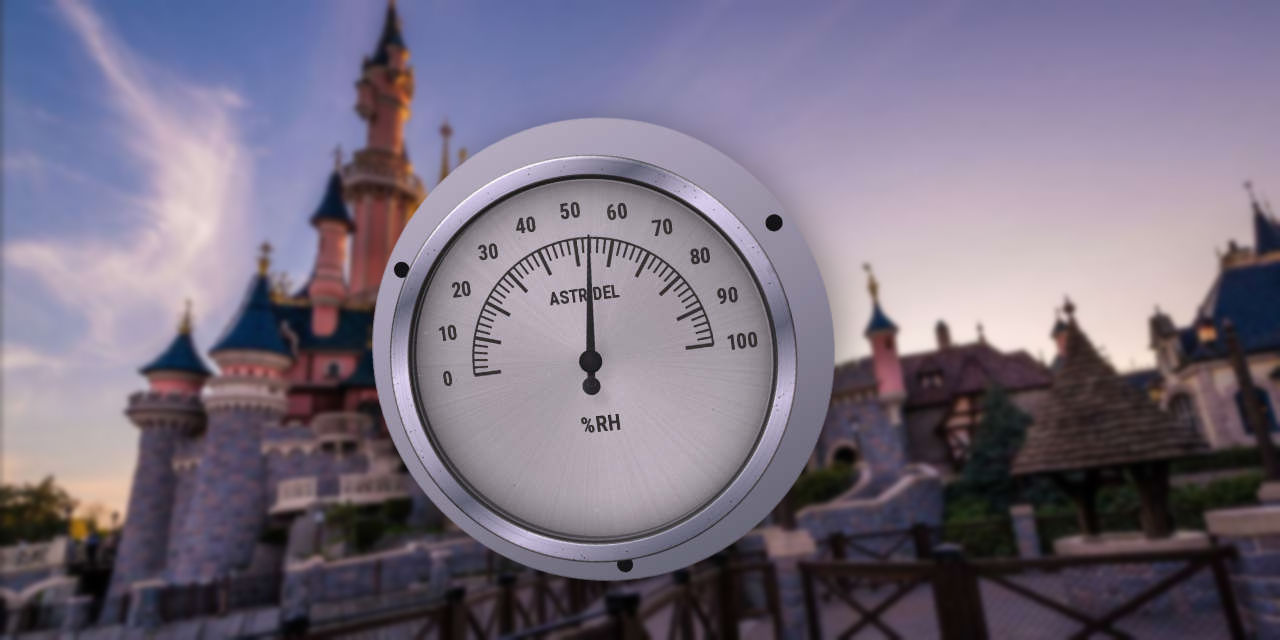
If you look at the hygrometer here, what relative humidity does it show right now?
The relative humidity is 54 %
